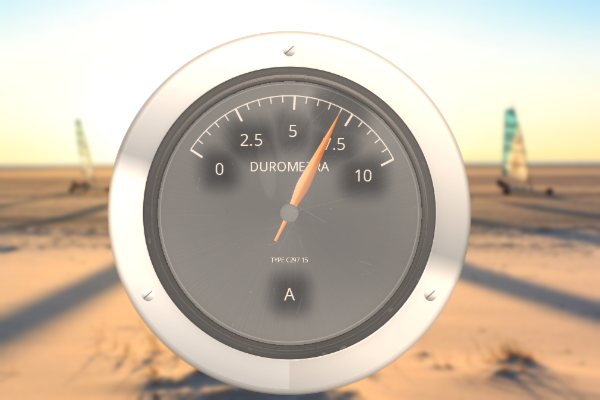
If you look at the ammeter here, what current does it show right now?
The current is 7 A
